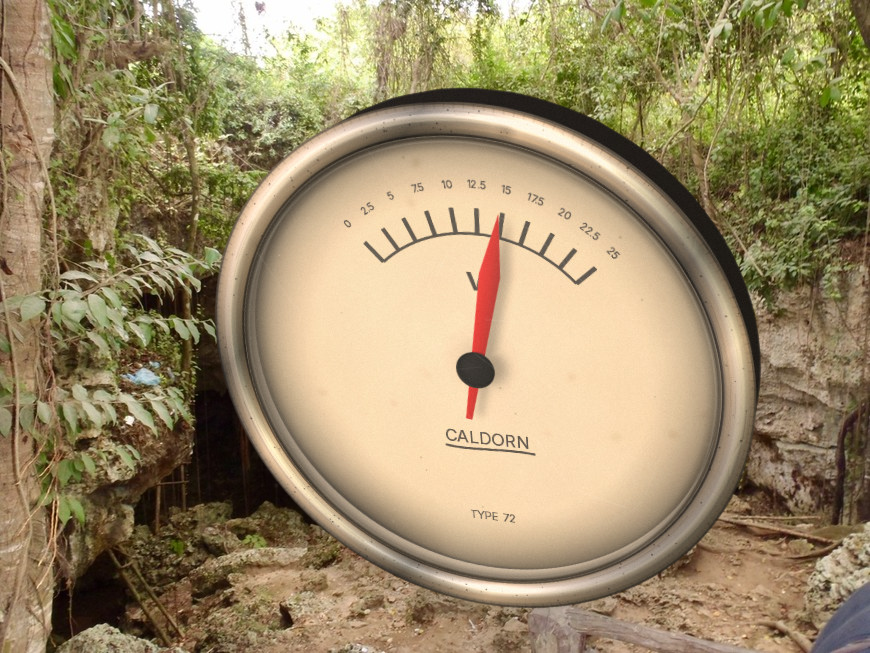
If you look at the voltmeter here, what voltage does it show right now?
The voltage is 15 V
